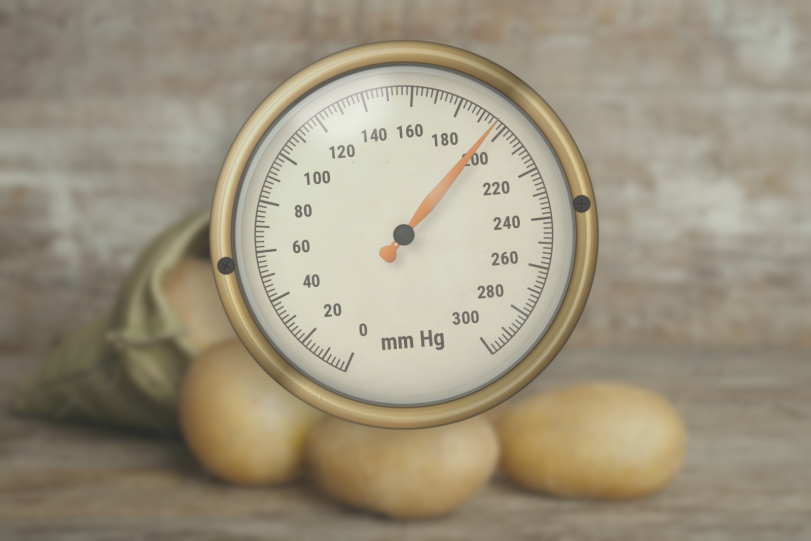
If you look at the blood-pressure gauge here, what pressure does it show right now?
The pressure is 196 mmHg
